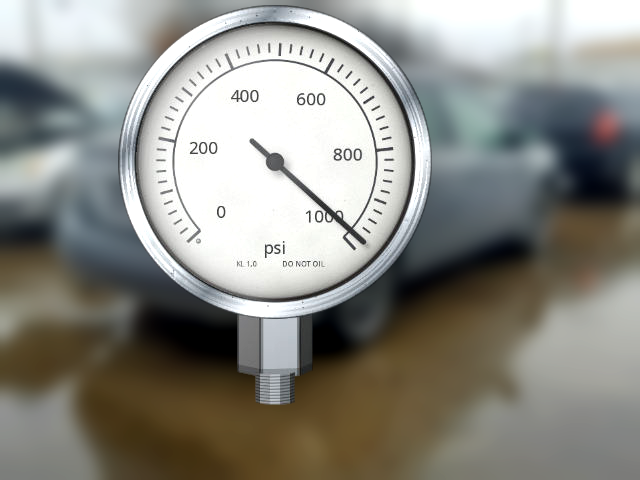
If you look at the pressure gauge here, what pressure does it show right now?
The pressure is 980 psi
